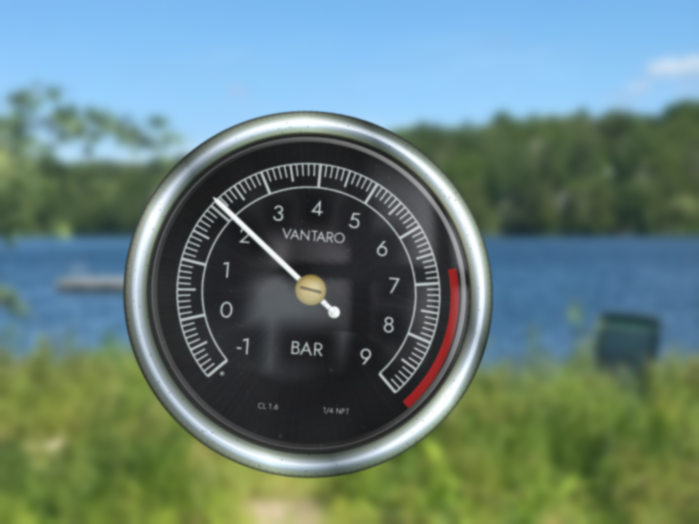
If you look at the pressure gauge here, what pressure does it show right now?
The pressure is 2.1 bar
